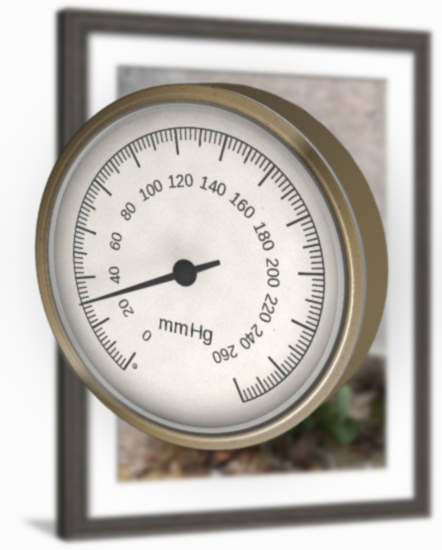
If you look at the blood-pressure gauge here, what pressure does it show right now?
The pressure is 30 mmHg
